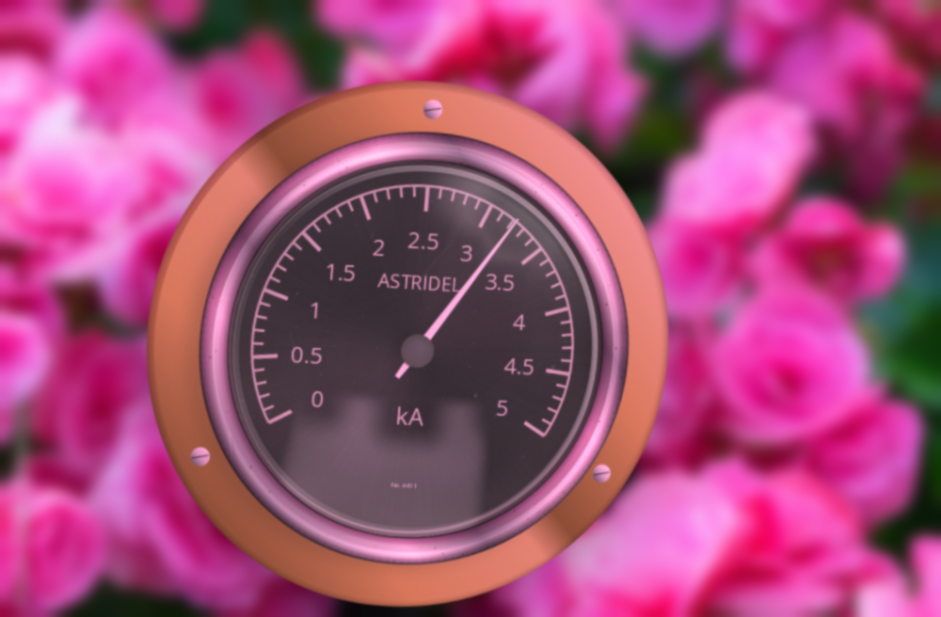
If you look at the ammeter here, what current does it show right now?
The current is 3.2 kA
